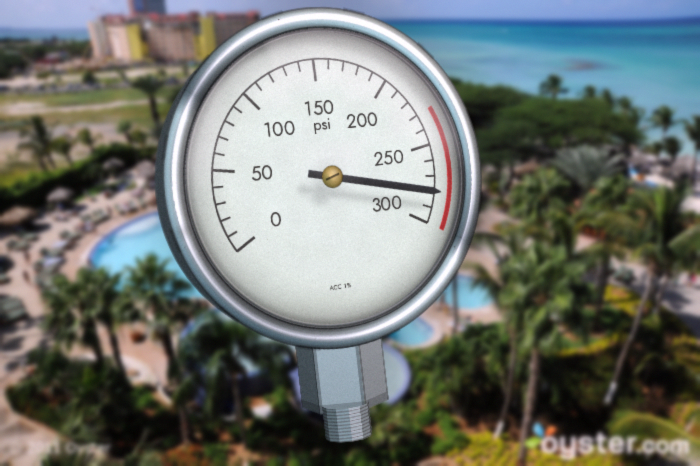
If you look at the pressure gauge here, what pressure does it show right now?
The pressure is 280 psi
